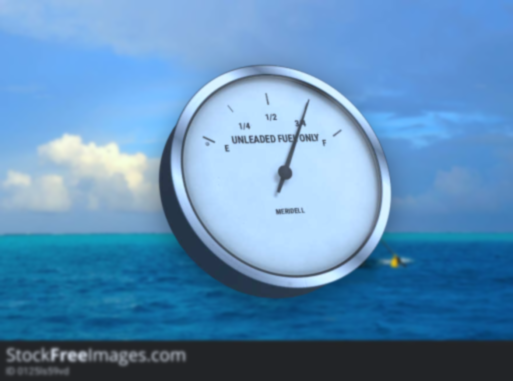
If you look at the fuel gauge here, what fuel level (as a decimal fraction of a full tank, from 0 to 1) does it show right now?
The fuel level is 0.75
